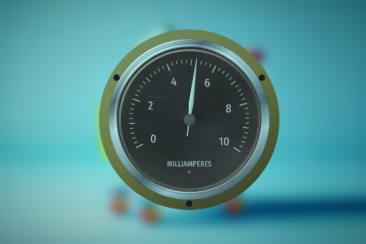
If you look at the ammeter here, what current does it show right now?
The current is 5.2 mA
